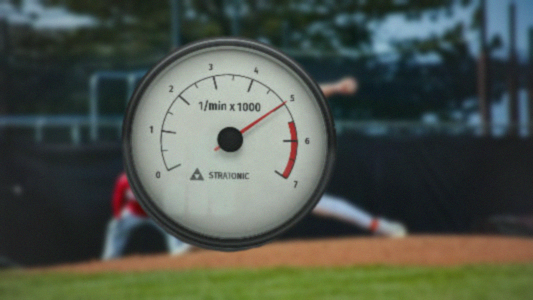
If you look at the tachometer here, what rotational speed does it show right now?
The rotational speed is 5000 rpm
